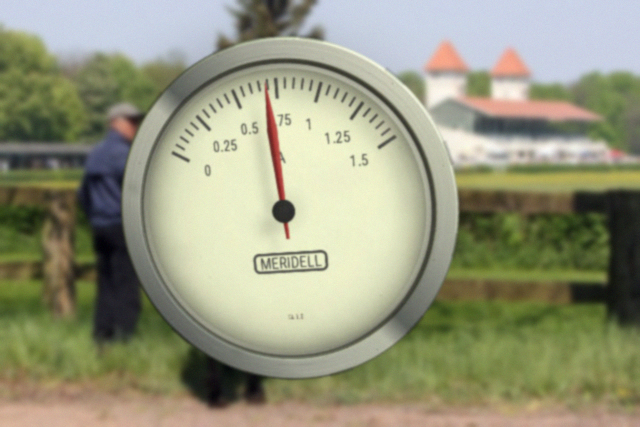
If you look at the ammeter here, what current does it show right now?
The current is 0.7 A
